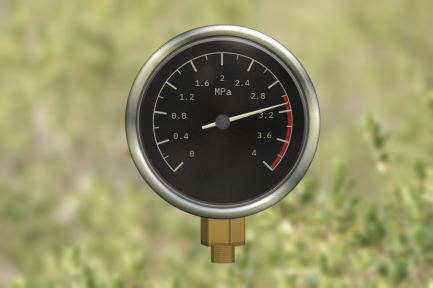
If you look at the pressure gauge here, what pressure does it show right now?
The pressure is 3.1 MPa
